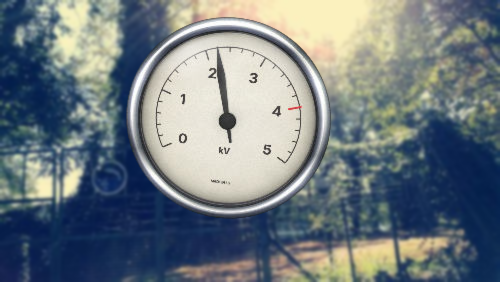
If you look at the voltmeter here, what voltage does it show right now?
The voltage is 2.2 kV
